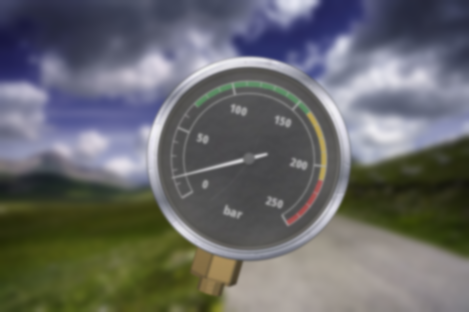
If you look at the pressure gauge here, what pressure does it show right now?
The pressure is 15 bar
